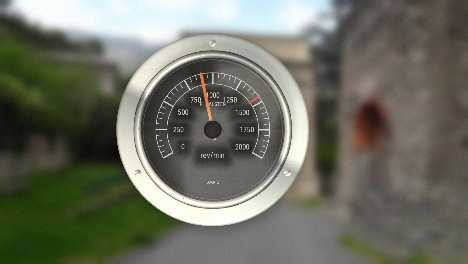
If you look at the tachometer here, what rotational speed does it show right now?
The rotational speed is 900 rpm
